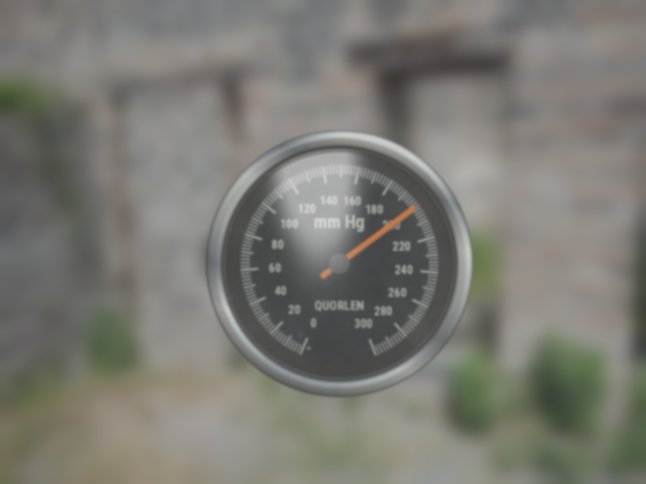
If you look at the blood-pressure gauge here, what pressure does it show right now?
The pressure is 200 mmHg
